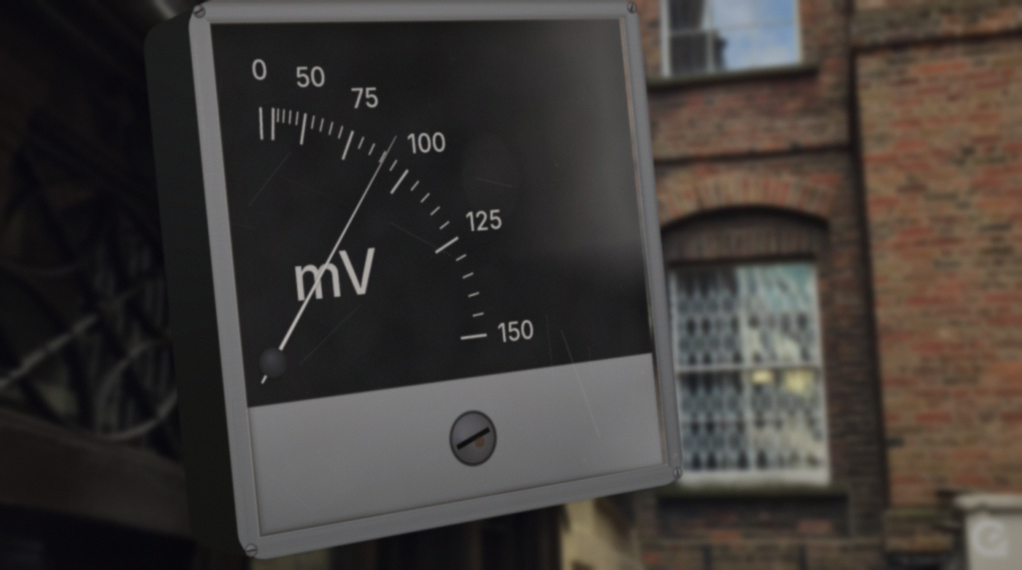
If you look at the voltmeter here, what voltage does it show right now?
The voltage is 90 mV
